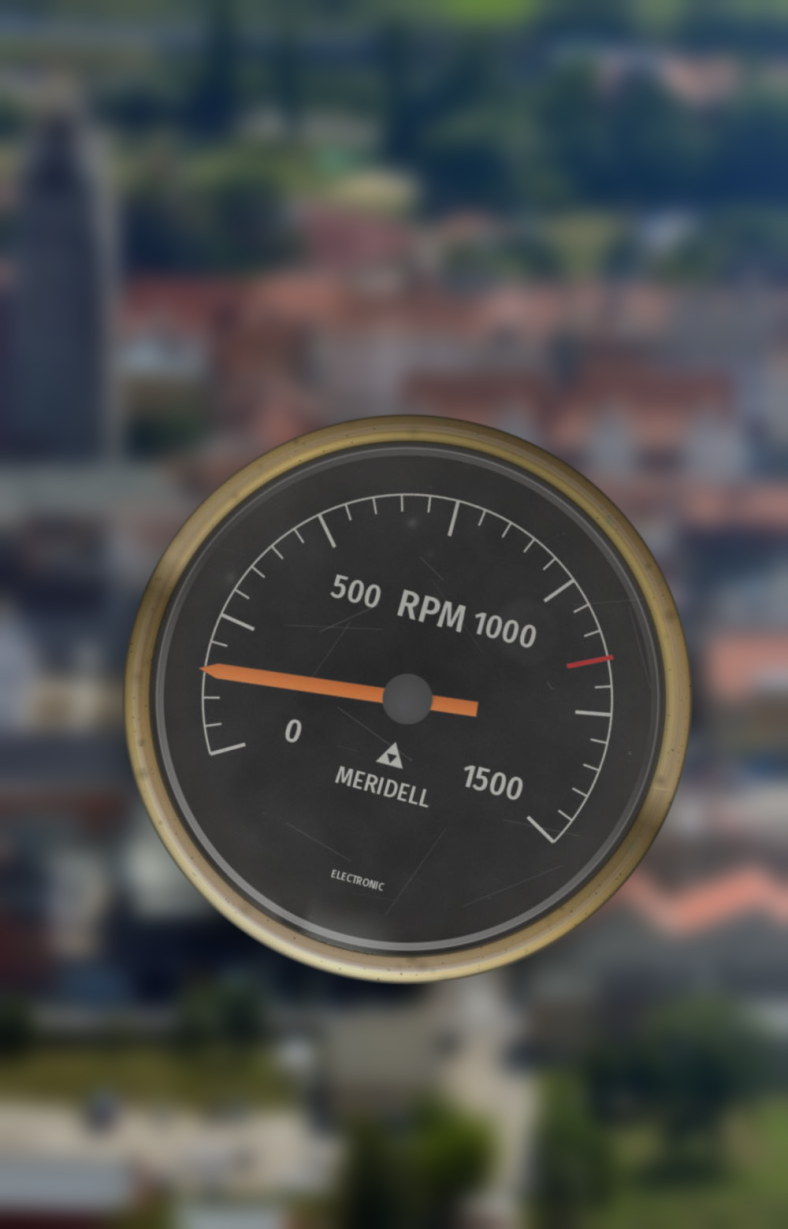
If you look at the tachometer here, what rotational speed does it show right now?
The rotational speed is 150 rpm
